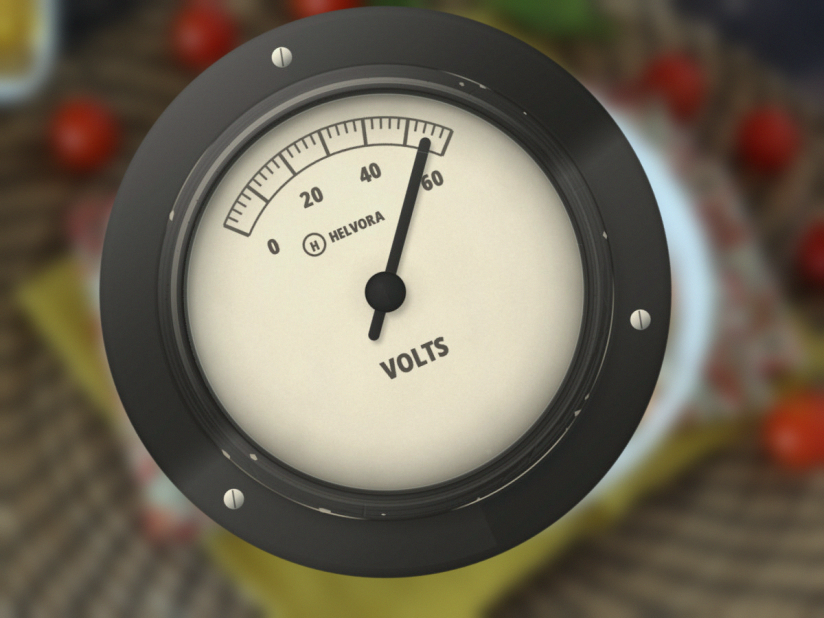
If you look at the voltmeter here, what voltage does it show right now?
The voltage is 55 V
